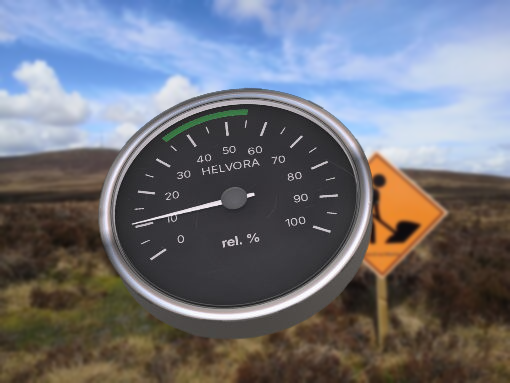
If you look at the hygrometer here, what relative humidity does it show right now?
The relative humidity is 10 %
